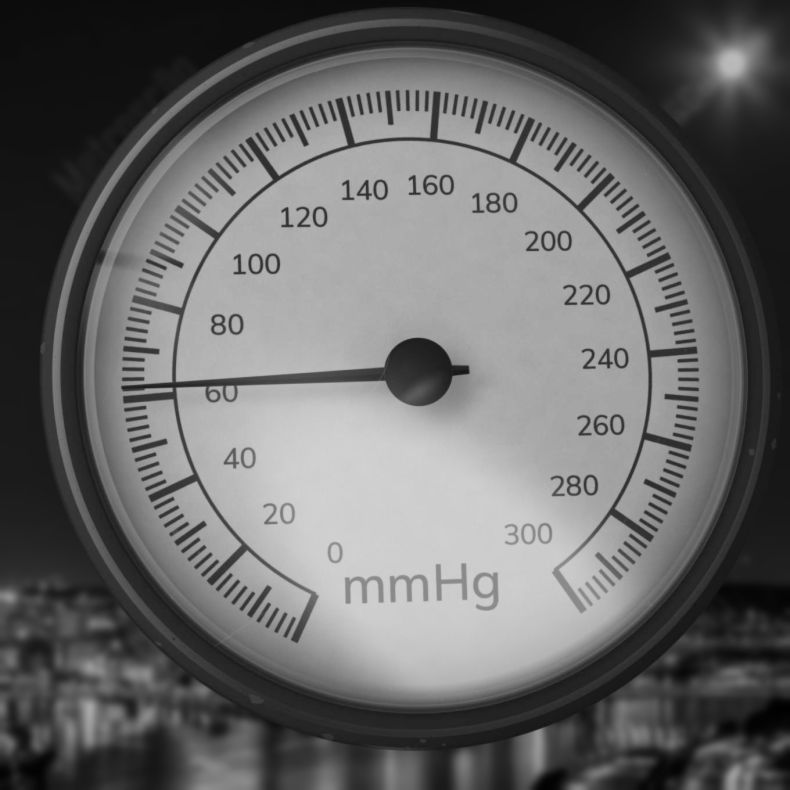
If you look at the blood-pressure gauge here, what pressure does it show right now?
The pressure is 62 mmHg
